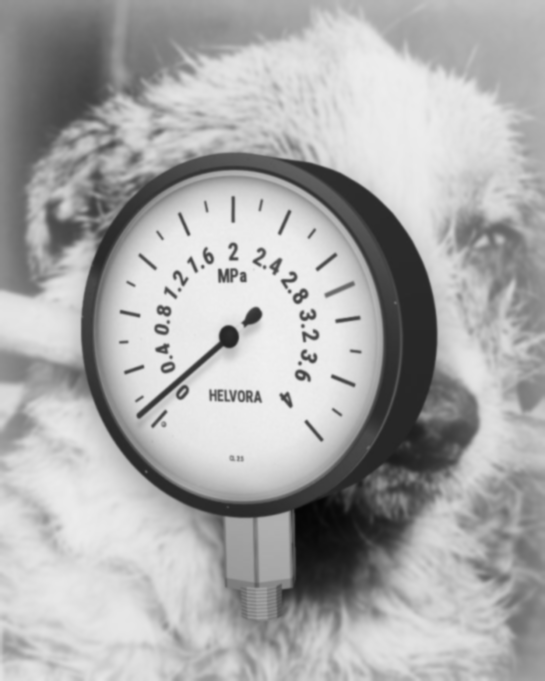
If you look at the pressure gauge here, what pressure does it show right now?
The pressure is 0.1 MPa
